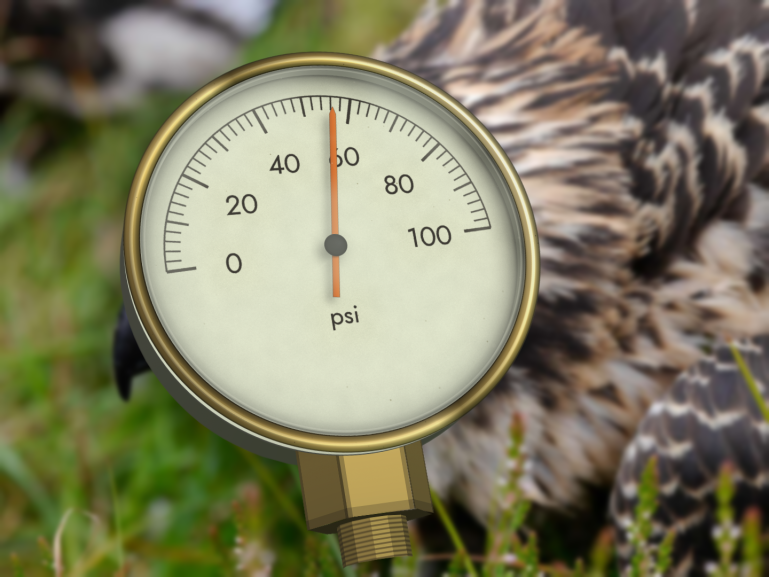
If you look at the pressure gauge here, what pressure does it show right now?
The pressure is 56 psi
